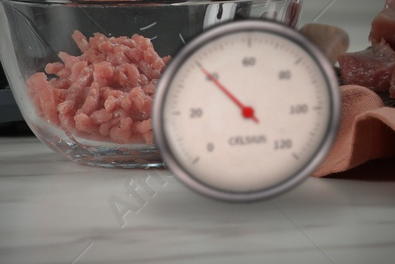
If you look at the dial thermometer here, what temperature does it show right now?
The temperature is 40 °C
